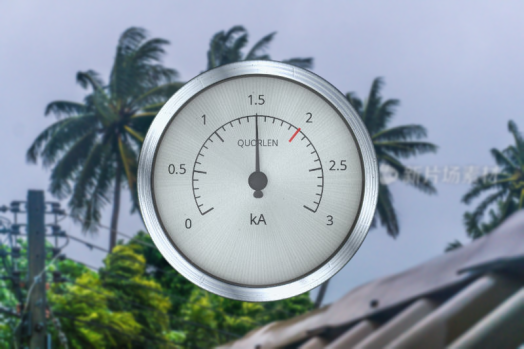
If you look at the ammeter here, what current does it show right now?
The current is 1.5 kA
